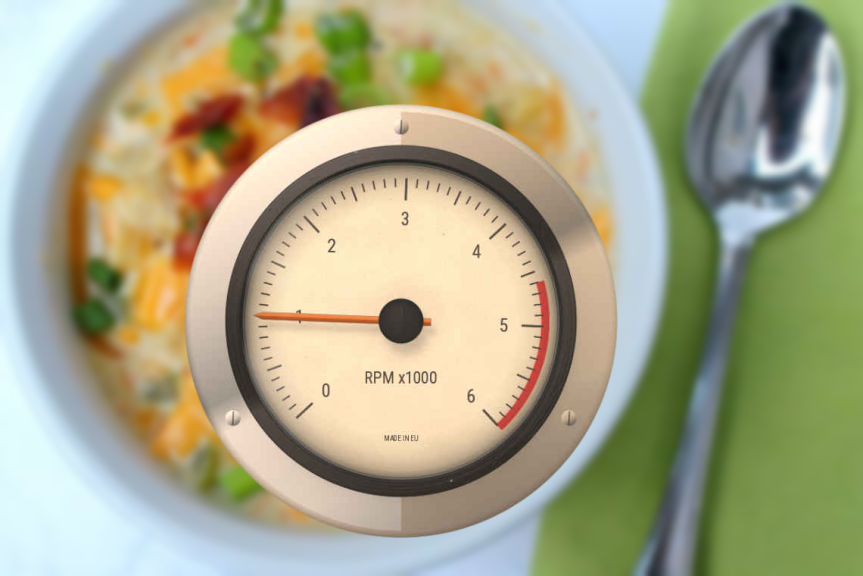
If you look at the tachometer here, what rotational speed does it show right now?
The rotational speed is 1000 rpm
